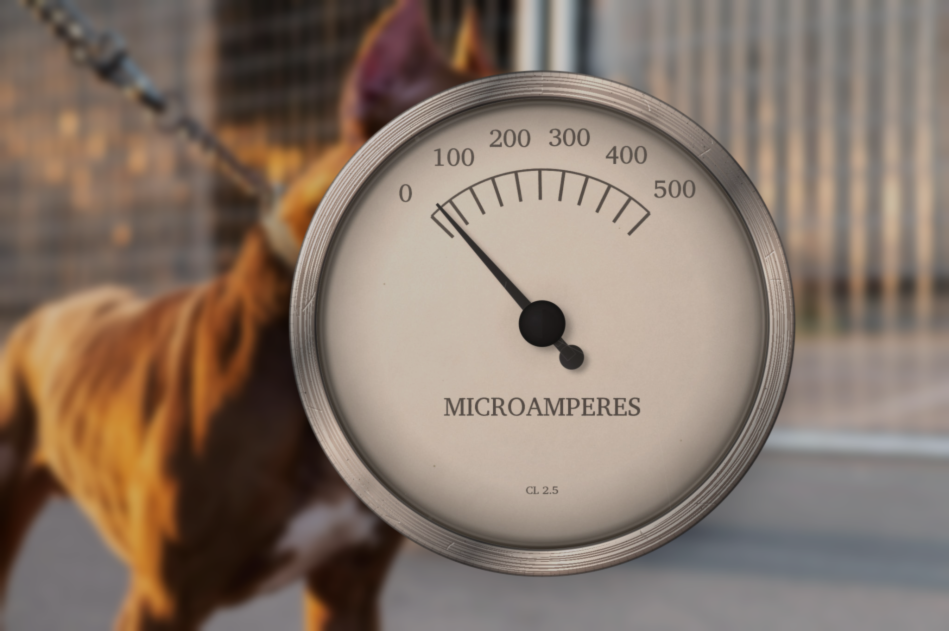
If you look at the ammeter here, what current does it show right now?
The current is 25 µA
